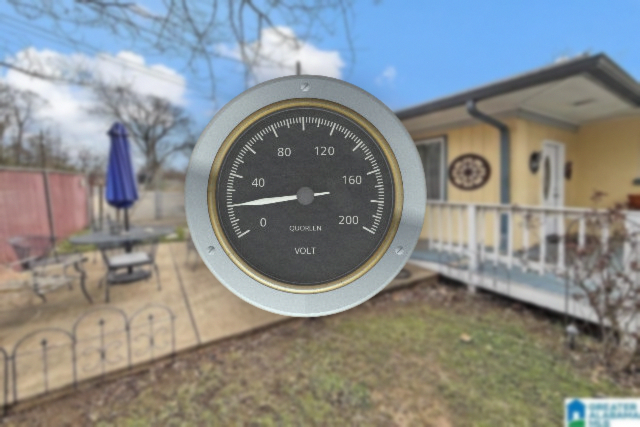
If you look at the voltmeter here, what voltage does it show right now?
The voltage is 20 V
